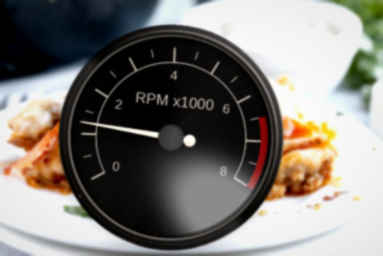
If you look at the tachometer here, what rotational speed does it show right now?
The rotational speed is 1250 rpm
